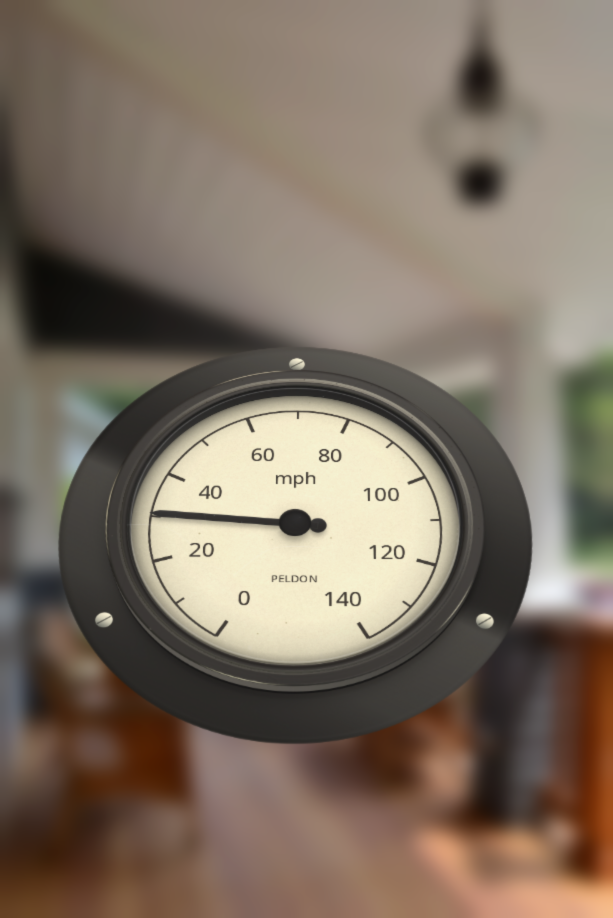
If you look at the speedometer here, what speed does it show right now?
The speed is 30 mph
